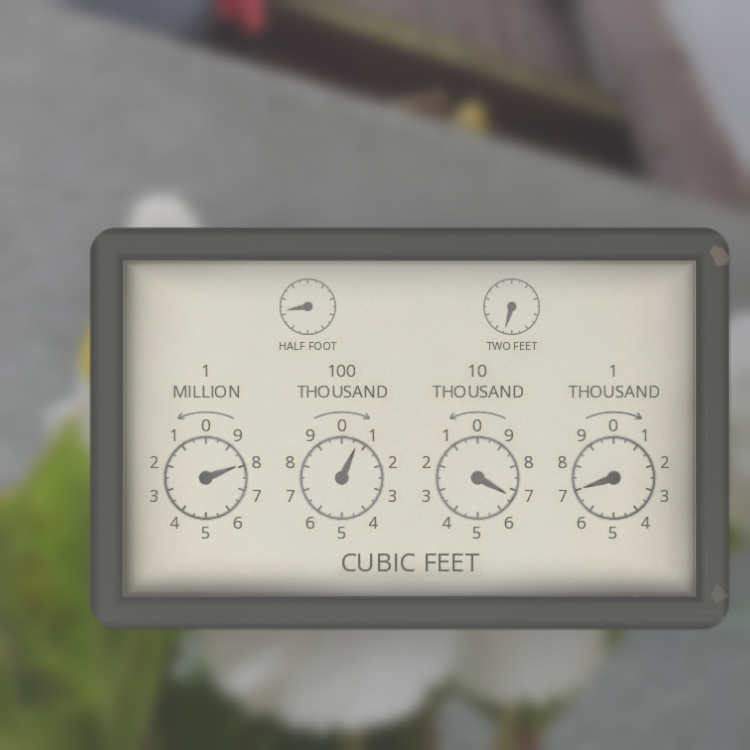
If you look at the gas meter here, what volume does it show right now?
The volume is 806700 ft³
